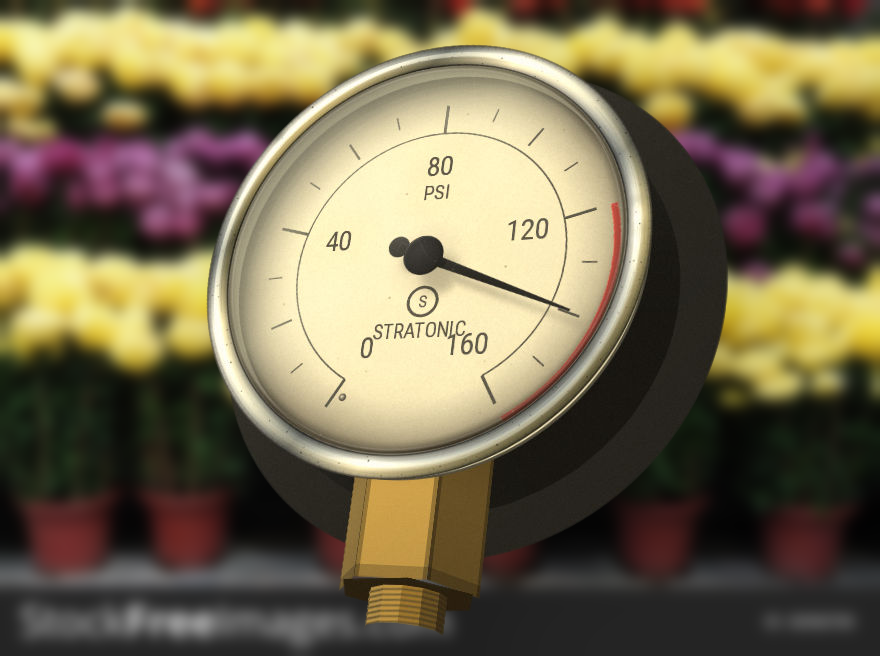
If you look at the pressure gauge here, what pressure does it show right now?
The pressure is 140 psi
